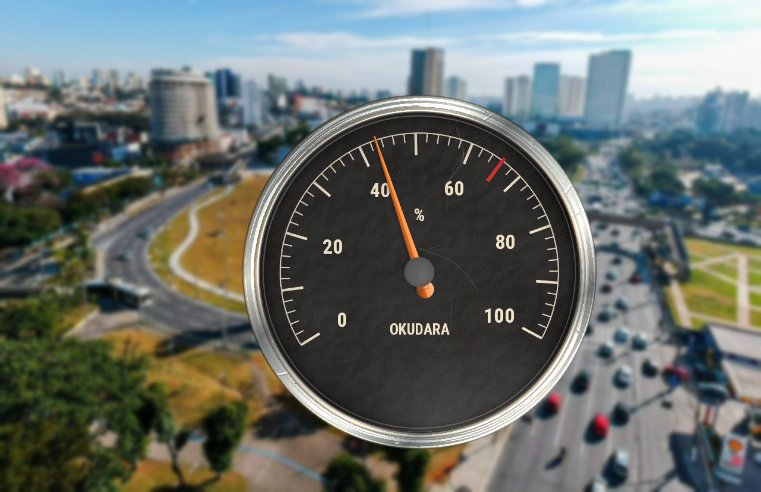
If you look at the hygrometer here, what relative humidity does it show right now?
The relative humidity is 43 %
